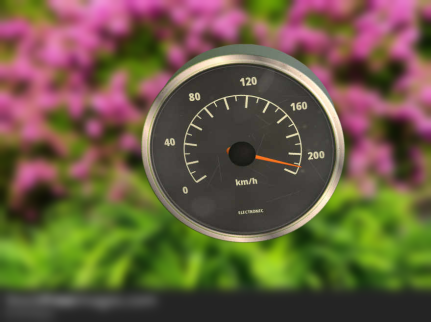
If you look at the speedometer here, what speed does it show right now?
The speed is 210 km/h
